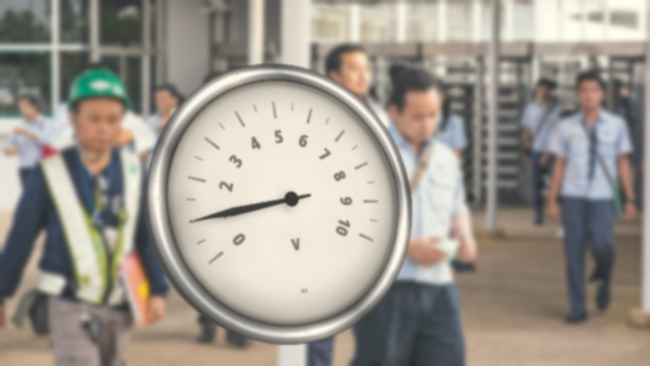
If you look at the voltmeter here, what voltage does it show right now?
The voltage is 1 V
